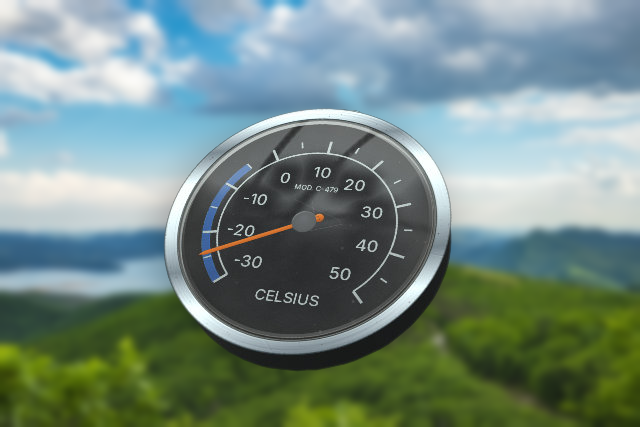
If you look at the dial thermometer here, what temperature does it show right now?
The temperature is -25 °C
